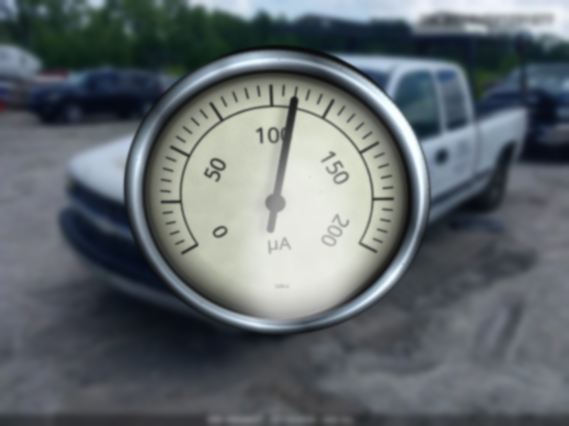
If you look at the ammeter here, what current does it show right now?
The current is 110 µA
